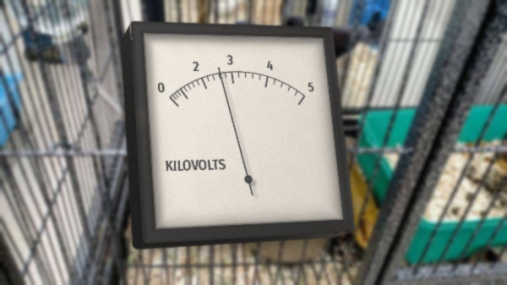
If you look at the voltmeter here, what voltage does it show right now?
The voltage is 2.6 kV
